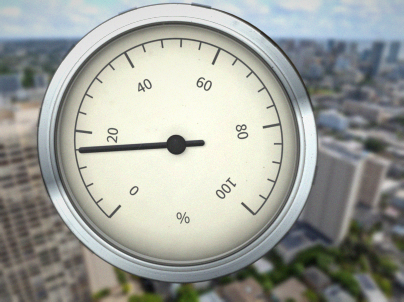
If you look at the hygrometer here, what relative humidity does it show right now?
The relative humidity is 16 %
